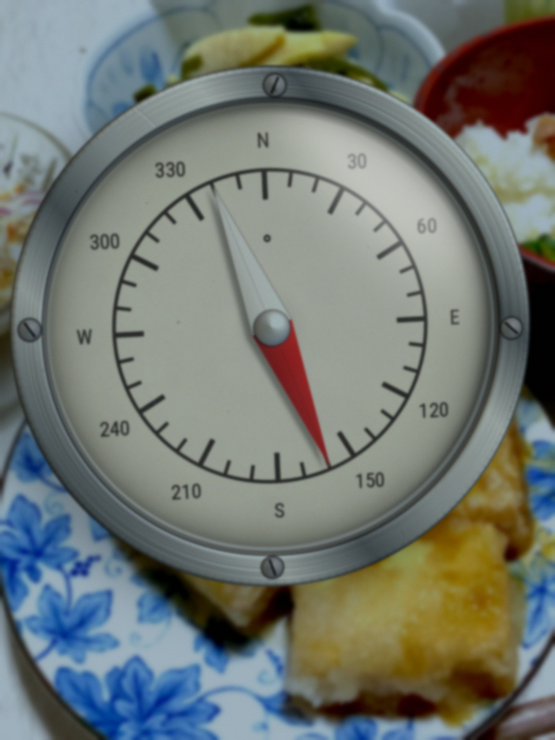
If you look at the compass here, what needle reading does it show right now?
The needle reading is 160 °
